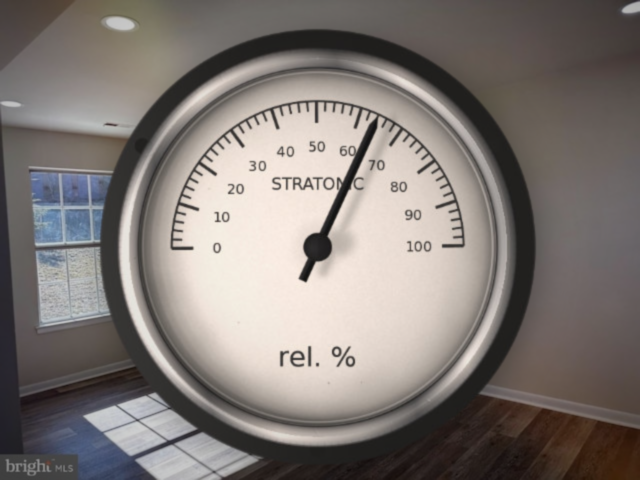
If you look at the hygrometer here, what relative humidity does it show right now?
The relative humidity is 64 %
